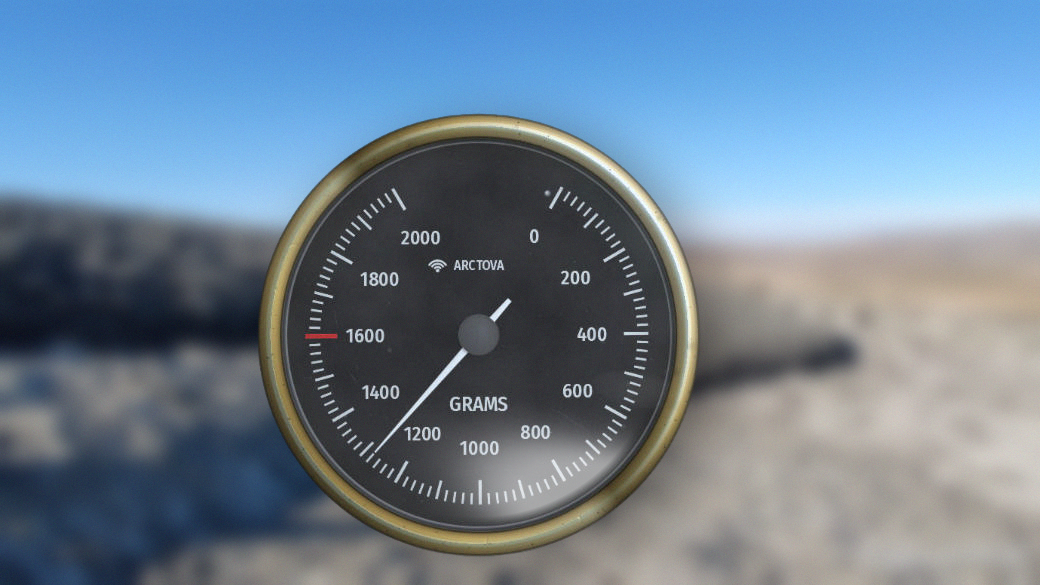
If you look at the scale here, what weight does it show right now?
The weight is 1280 g
